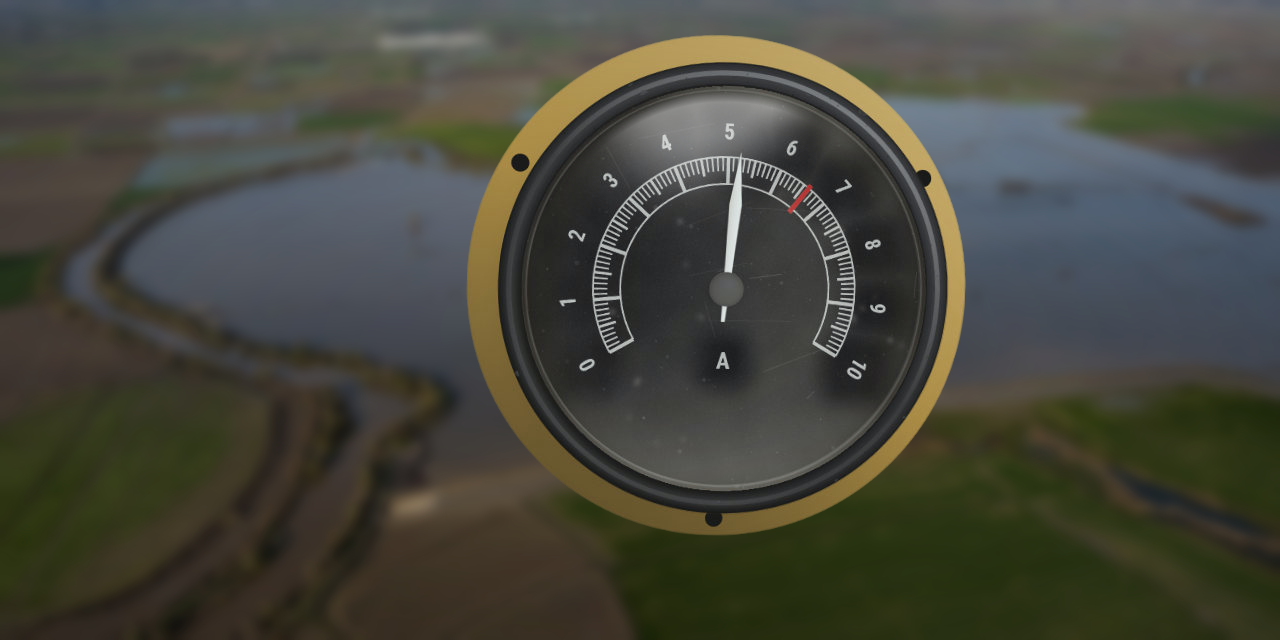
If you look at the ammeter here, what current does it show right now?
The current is 5.2 A
